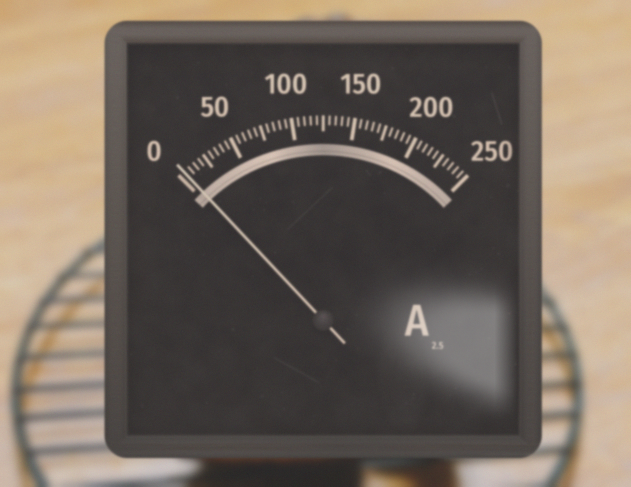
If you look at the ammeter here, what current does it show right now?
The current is 5 A
